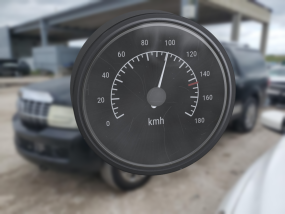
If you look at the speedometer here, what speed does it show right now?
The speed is 100 km/h
